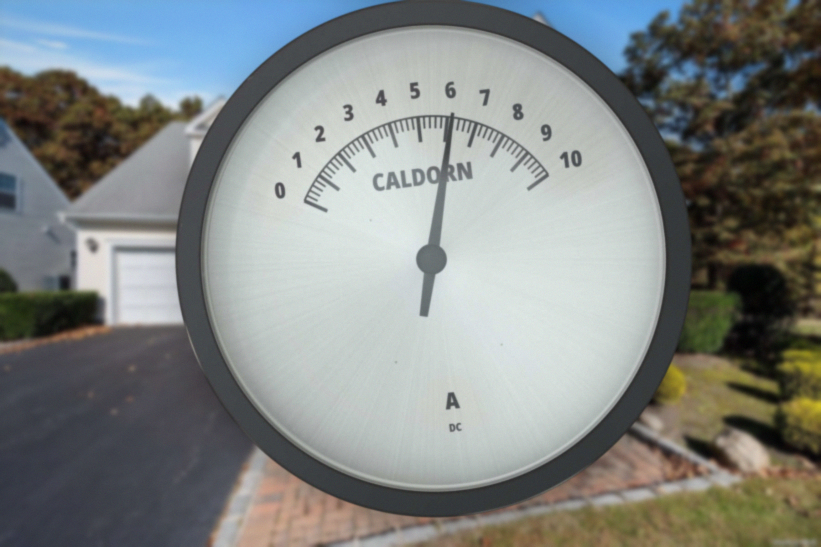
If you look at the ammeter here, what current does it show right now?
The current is 6.2 A
